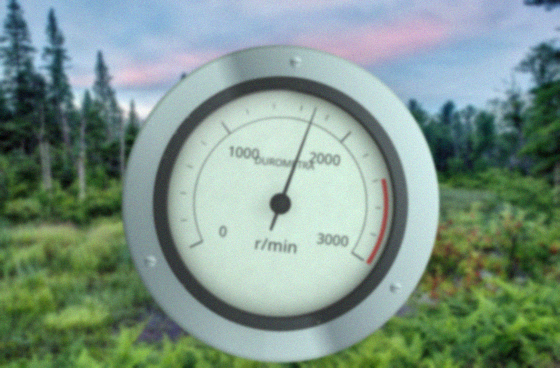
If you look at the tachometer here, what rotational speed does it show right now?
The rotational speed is 1700 rpm
